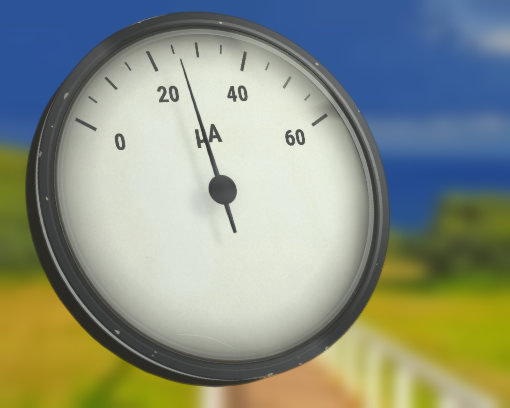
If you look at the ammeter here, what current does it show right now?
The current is 25 µA
